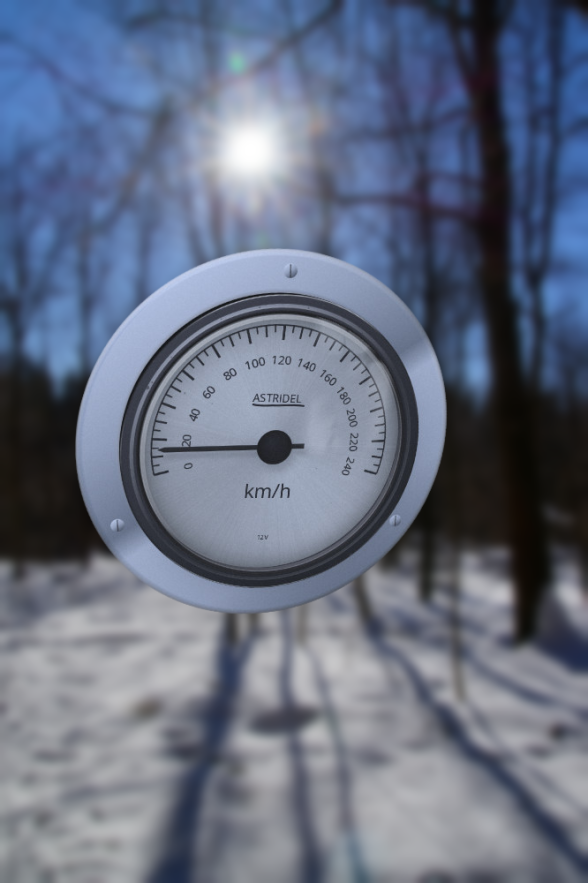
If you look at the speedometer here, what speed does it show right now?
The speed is 15 km/h
